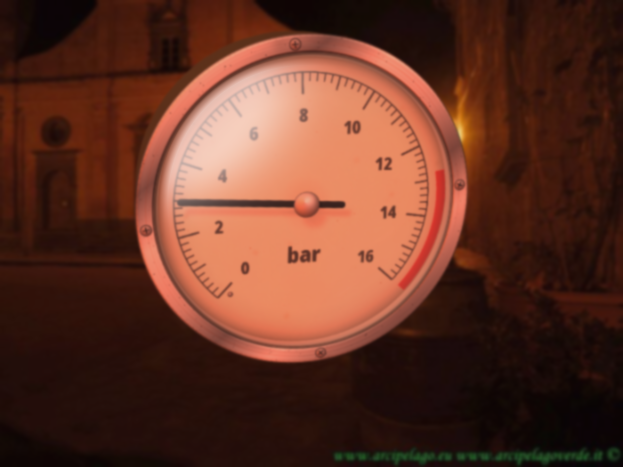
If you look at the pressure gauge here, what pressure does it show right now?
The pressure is 3 bar
